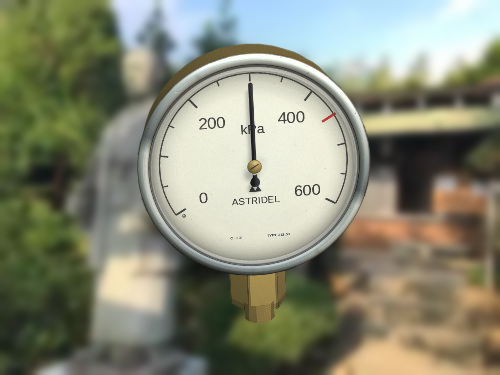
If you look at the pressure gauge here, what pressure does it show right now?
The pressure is 300 kPa
